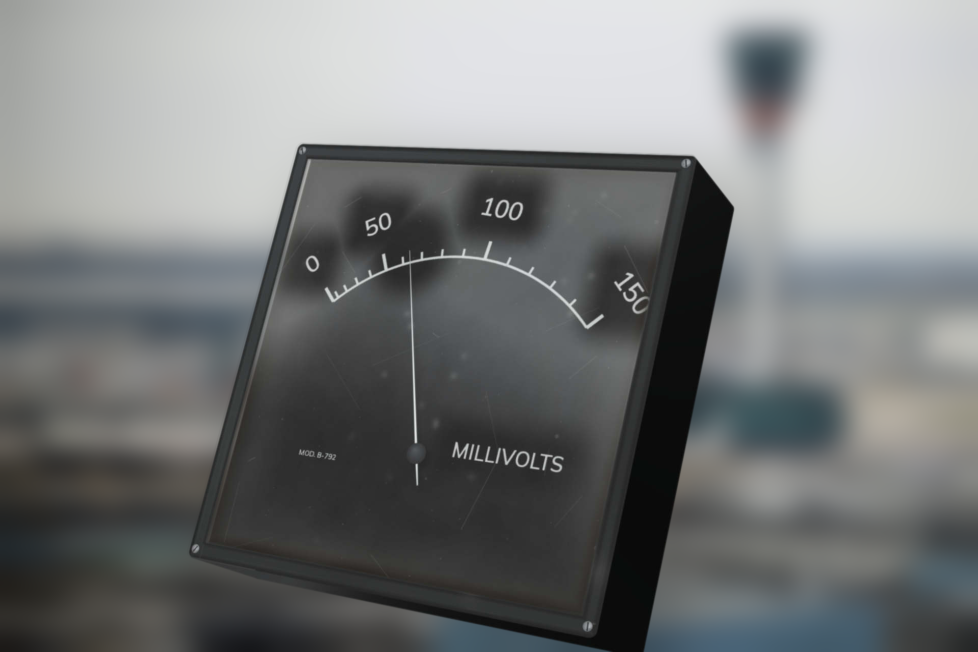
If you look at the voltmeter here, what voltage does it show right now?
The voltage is 65 mV
